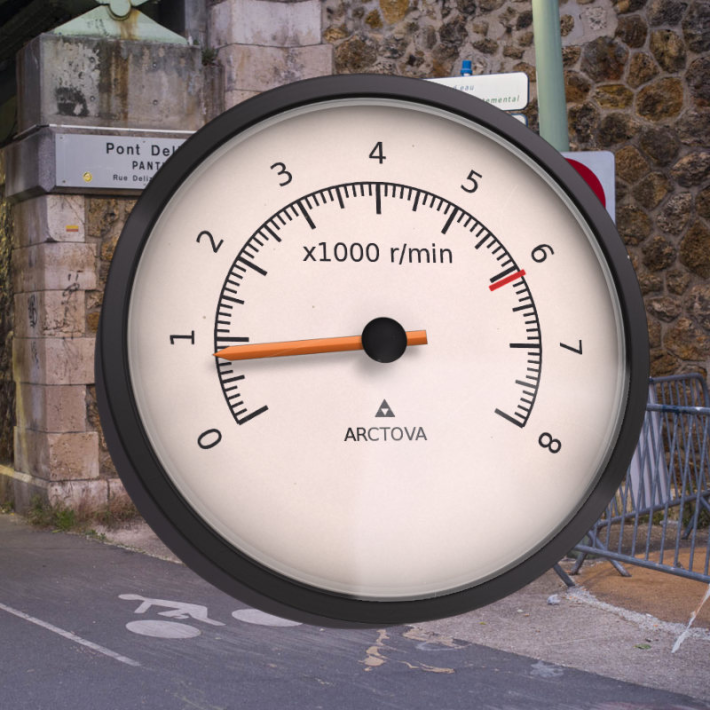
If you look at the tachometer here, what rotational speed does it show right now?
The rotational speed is 800 rpm
